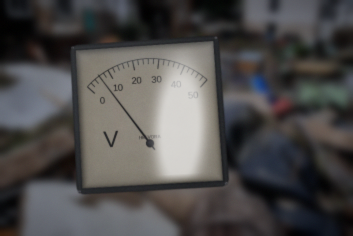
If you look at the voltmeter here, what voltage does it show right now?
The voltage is 6 V
